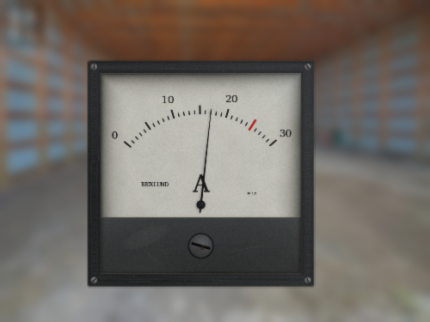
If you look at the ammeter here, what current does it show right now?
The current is 17 A
